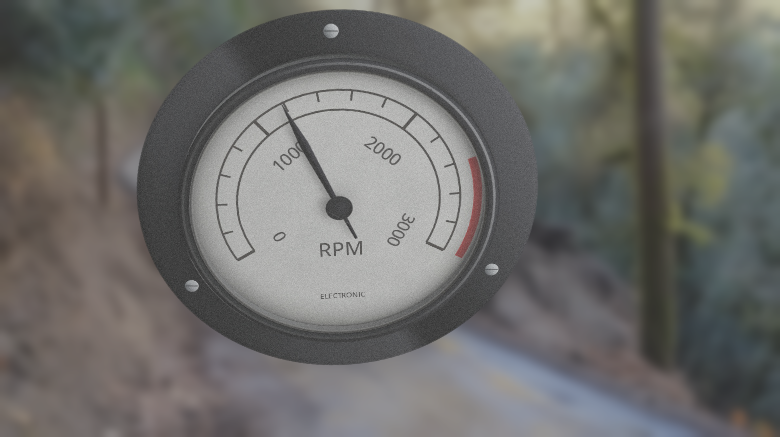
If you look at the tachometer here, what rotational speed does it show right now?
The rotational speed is 1200 rpm
